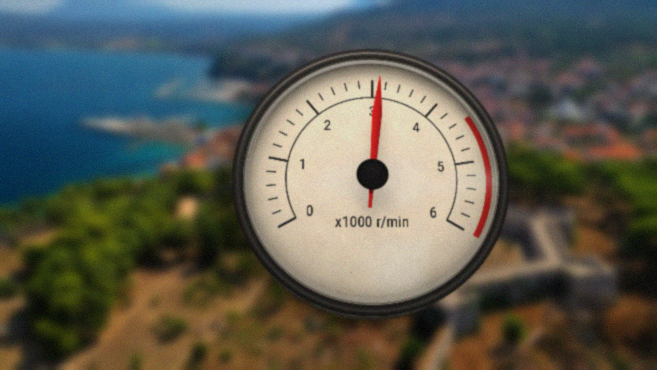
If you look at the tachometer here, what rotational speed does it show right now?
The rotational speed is 3100 rpm
